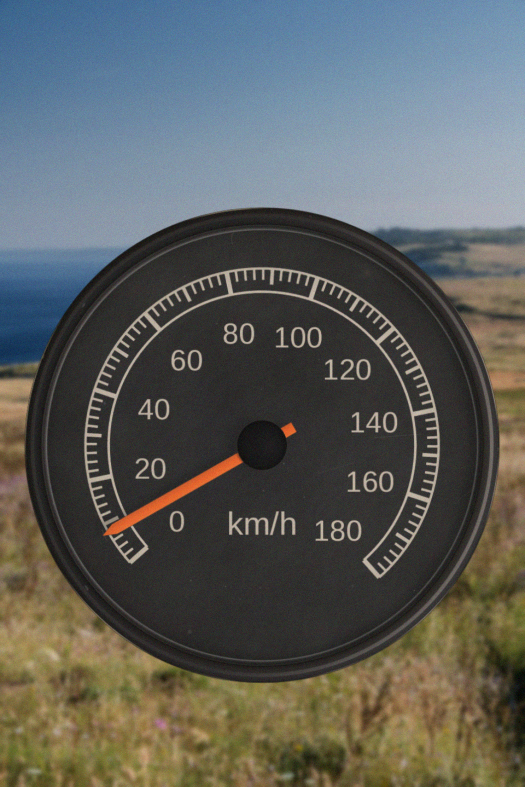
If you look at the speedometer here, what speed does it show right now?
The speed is 8 km/h
